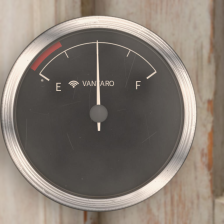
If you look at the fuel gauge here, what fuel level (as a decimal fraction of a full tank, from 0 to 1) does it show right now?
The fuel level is 0.5
